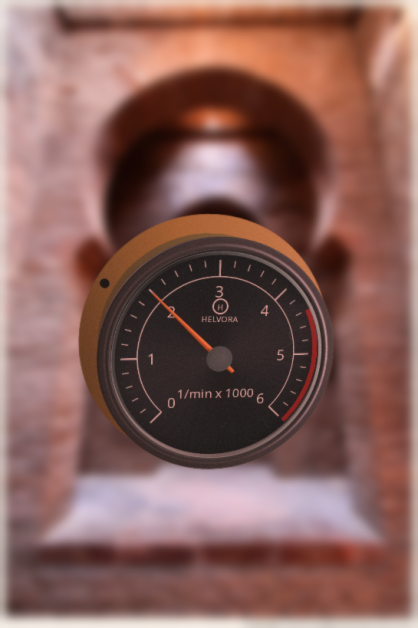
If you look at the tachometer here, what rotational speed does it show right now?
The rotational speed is 2000 rpm
